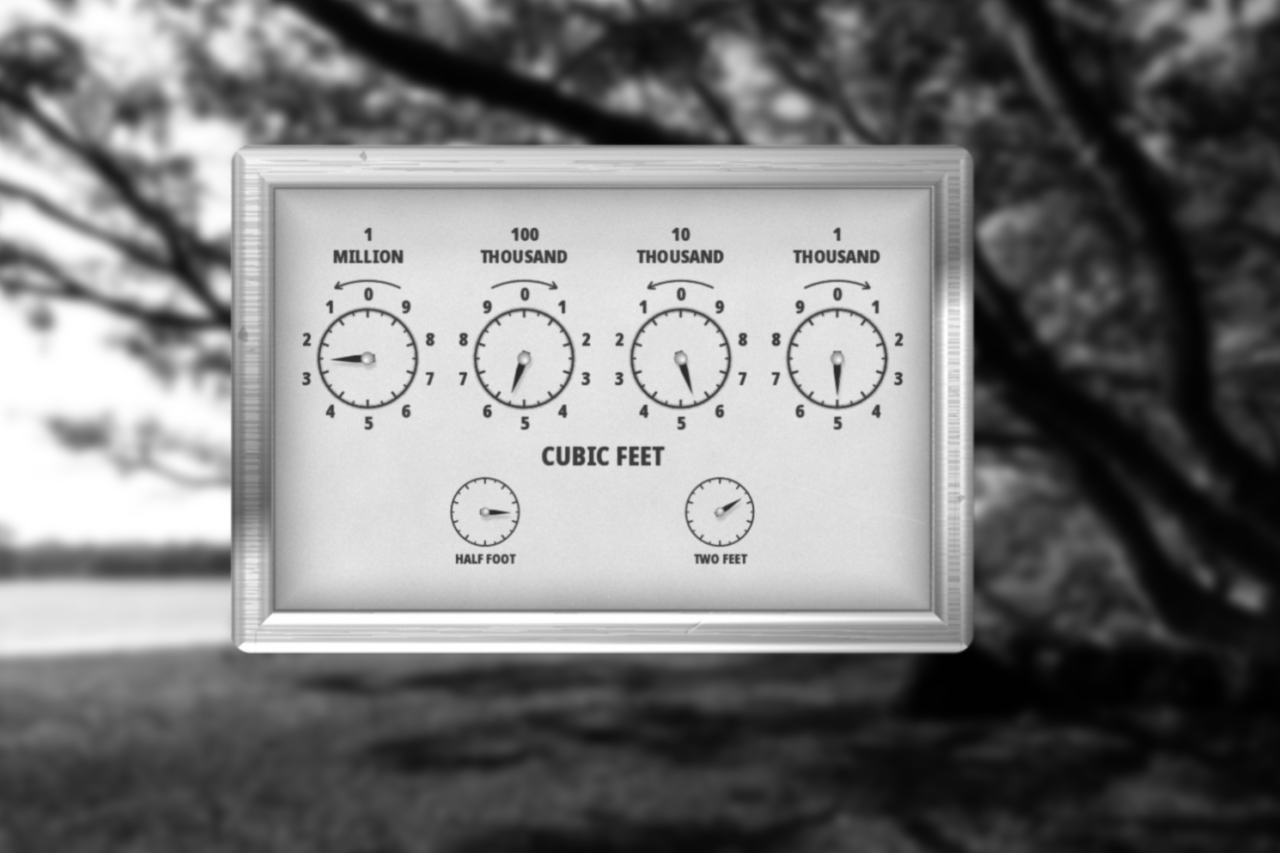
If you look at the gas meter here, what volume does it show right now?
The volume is 255500 ft³
